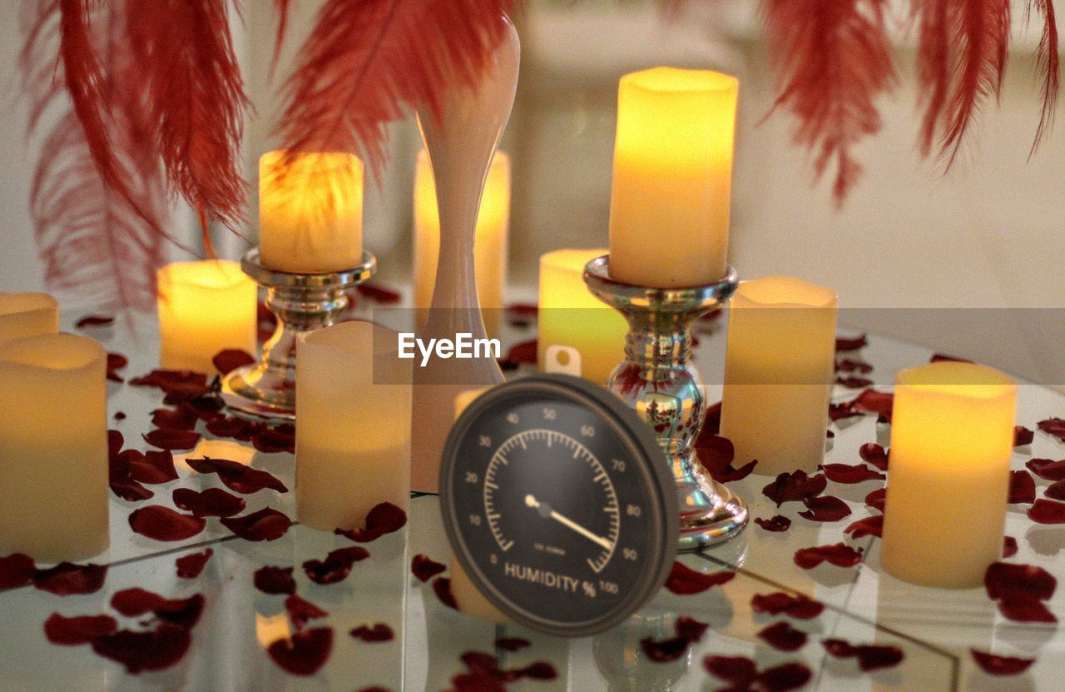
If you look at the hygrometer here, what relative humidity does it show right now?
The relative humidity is 90 %
